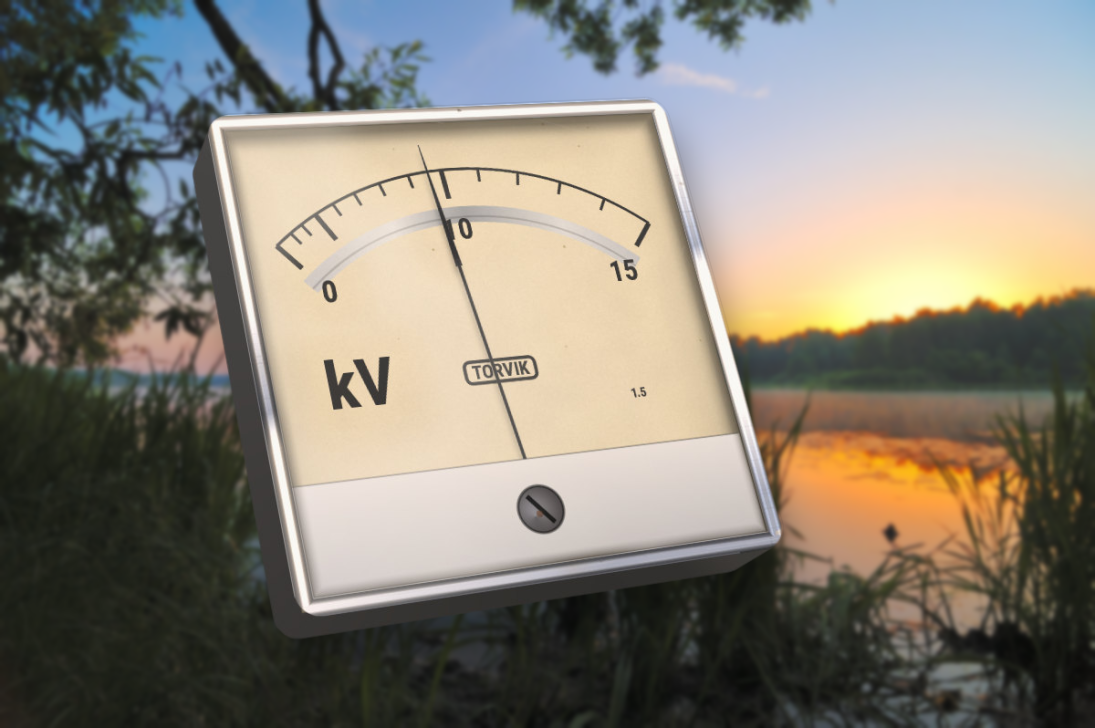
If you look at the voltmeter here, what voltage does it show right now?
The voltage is 9.5 kV
